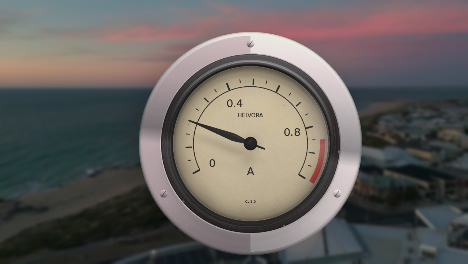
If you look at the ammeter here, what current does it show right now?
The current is 0.2 A
